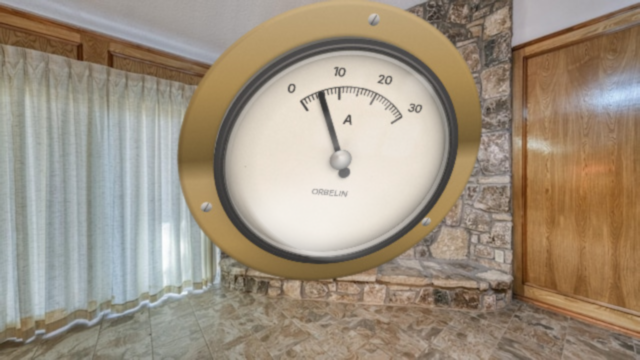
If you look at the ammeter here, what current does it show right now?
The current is 5 A
